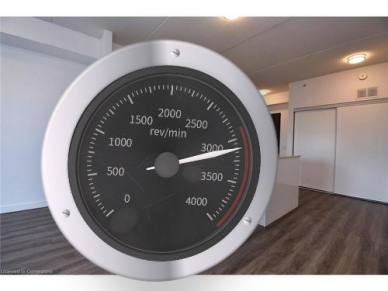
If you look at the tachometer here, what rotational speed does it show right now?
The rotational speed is 3100 rpm
